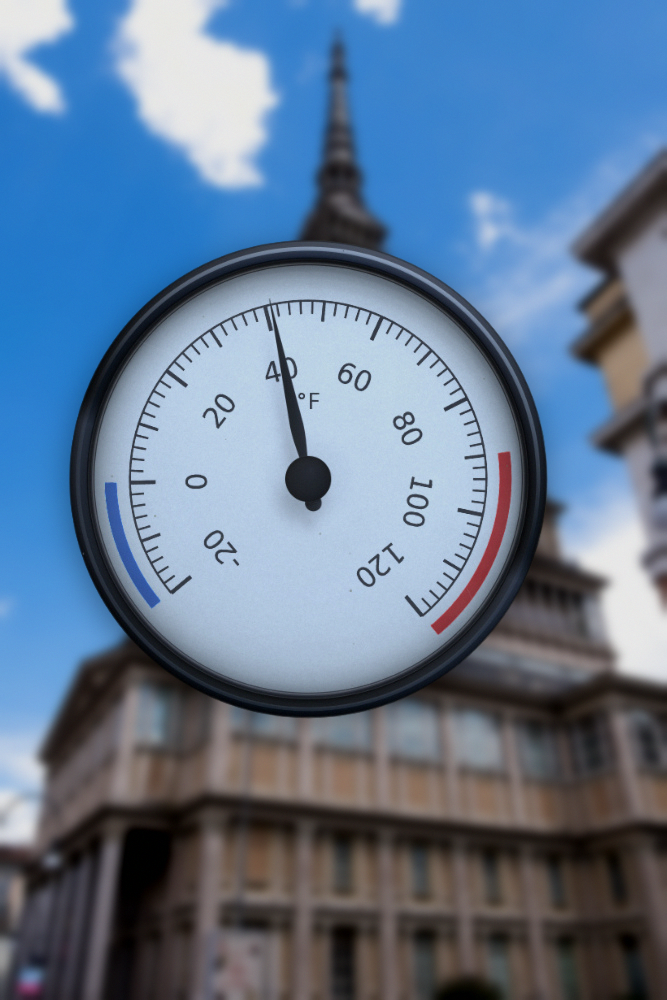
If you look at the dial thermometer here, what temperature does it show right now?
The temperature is 41 °F
